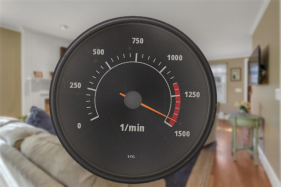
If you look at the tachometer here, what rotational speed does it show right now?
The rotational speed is 1450 rpm
